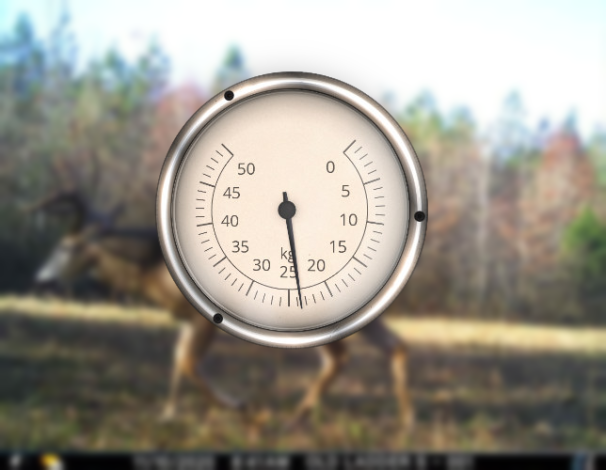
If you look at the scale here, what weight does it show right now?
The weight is 23.5 kg
